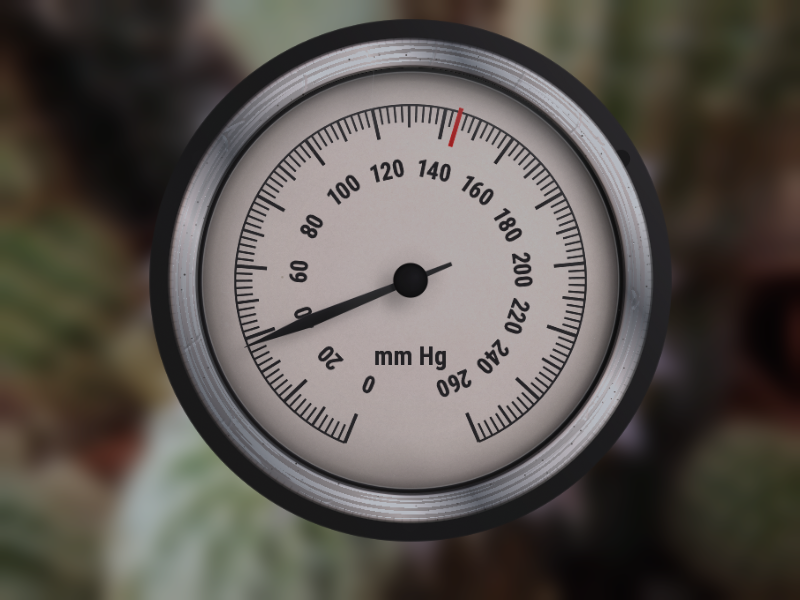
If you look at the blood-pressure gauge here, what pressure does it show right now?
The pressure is 38 mmHg
